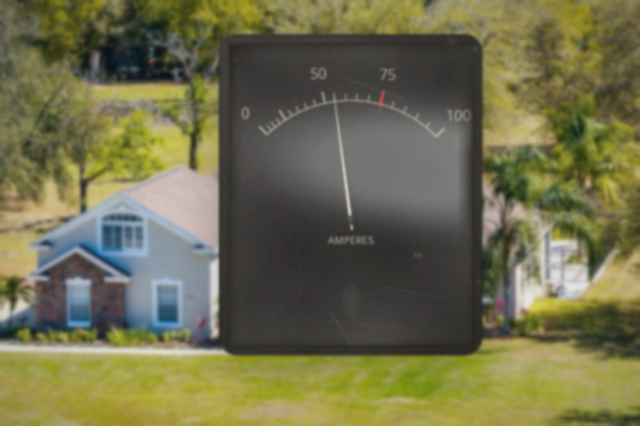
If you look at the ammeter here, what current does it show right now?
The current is 55 A
